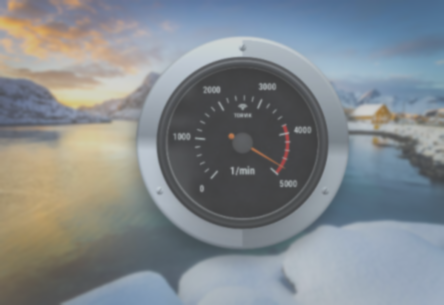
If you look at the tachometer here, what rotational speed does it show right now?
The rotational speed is 4800 rpm
